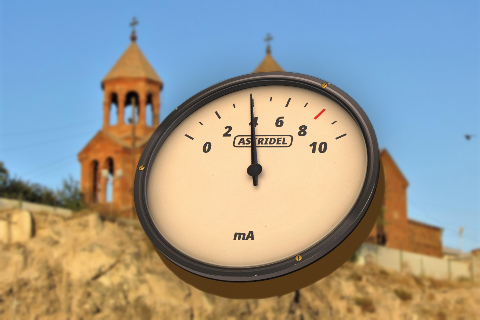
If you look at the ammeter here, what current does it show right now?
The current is 4 mA
